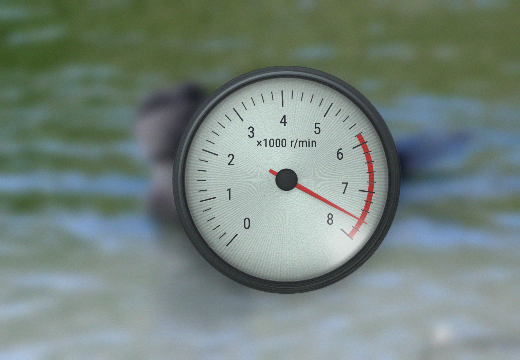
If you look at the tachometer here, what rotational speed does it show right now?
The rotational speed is 7600 rpm
